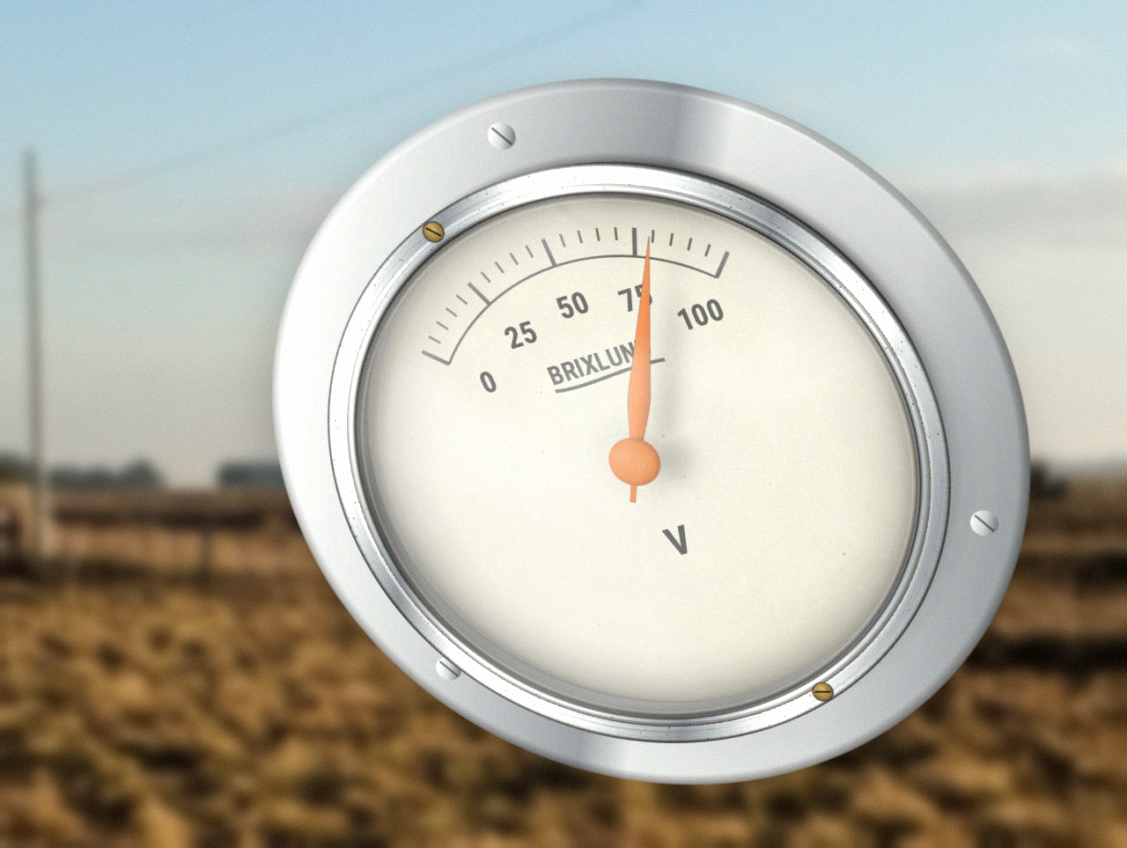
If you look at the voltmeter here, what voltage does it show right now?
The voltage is 80 V
